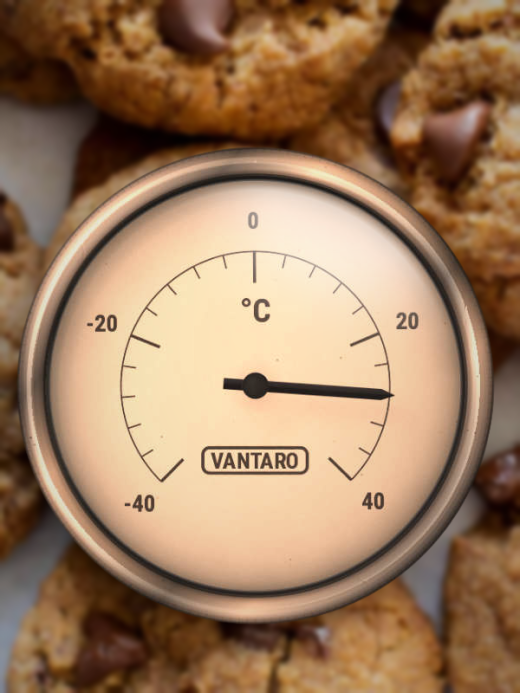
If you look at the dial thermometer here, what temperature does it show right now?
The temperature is 28 °C
